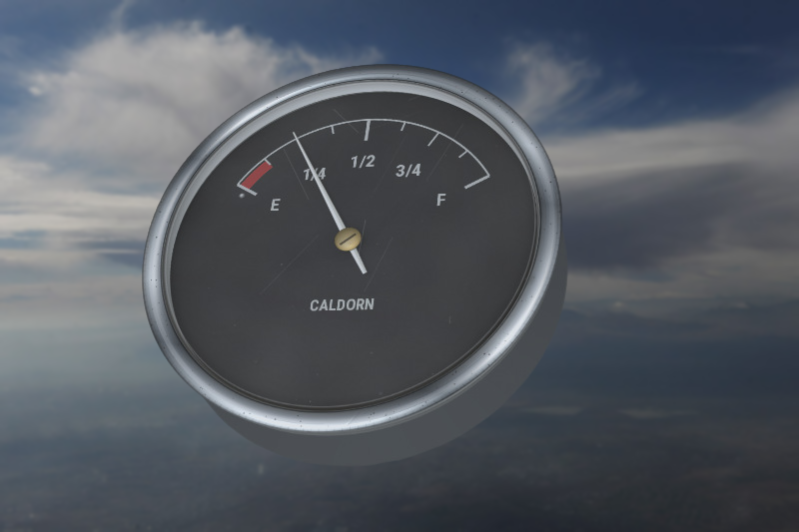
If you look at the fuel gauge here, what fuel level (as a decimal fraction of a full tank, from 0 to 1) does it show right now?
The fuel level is 0.25
